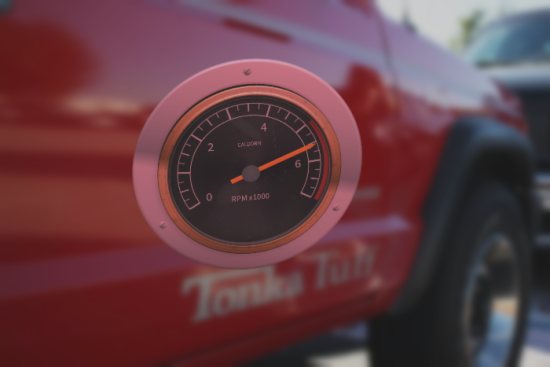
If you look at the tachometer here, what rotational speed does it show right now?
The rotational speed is 5500 rpm
